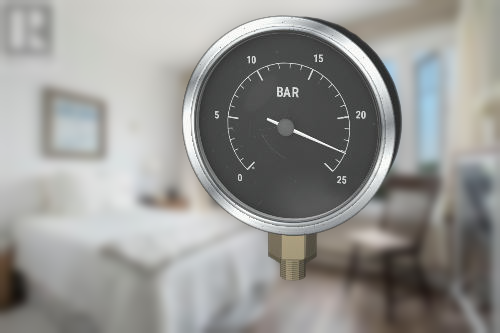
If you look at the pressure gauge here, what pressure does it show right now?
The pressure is 23 bar
